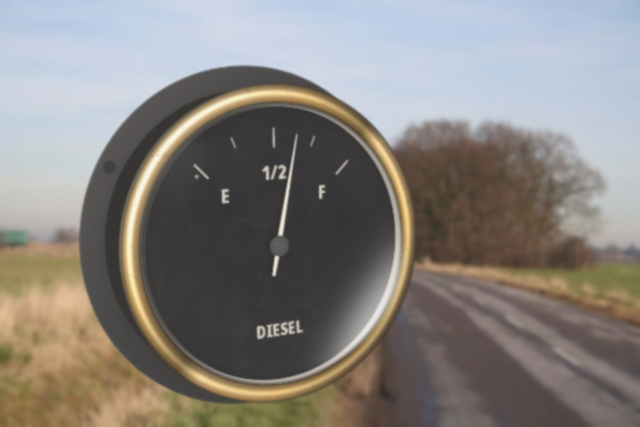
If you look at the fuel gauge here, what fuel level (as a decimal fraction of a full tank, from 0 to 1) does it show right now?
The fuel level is 0.625
